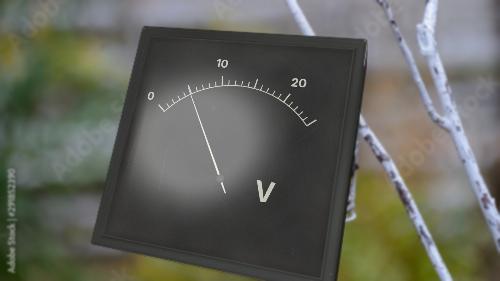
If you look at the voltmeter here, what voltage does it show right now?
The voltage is 5 V
